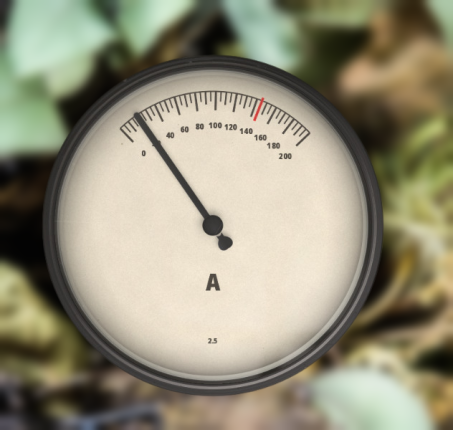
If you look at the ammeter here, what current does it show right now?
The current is 20 A
